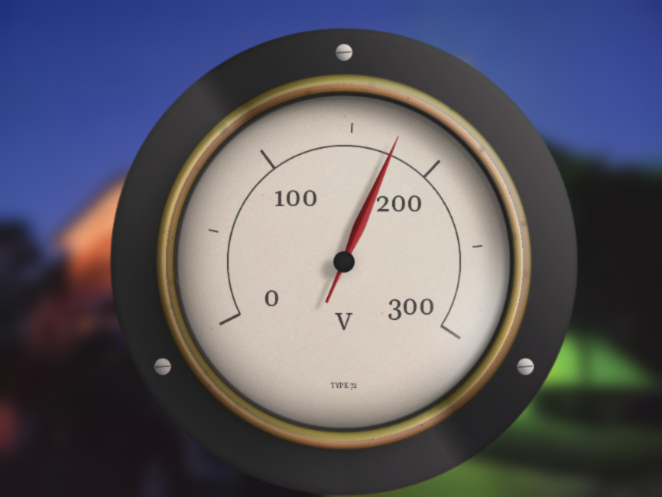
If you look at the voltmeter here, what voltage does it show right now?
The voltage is 175 V
